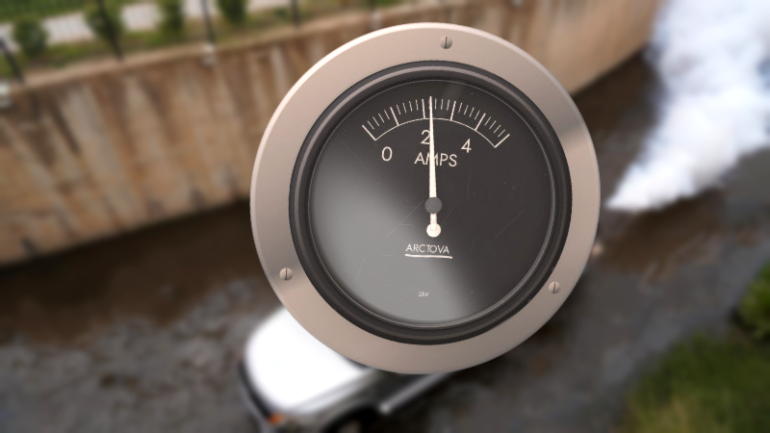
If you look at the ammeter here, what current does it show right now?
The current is 2.2 A
